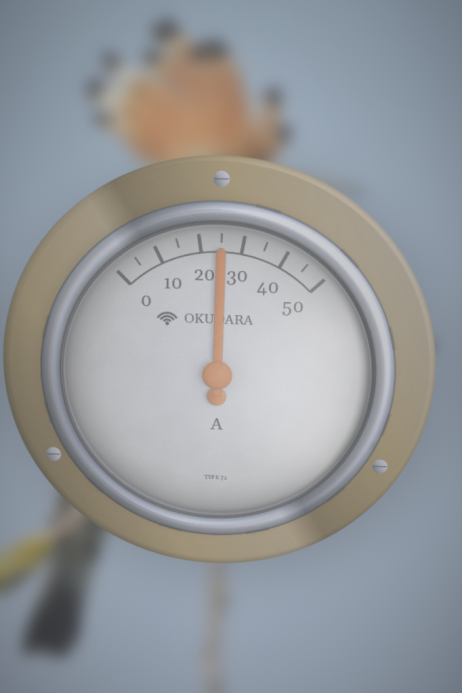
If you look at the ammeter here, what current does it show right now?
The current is 25 A
